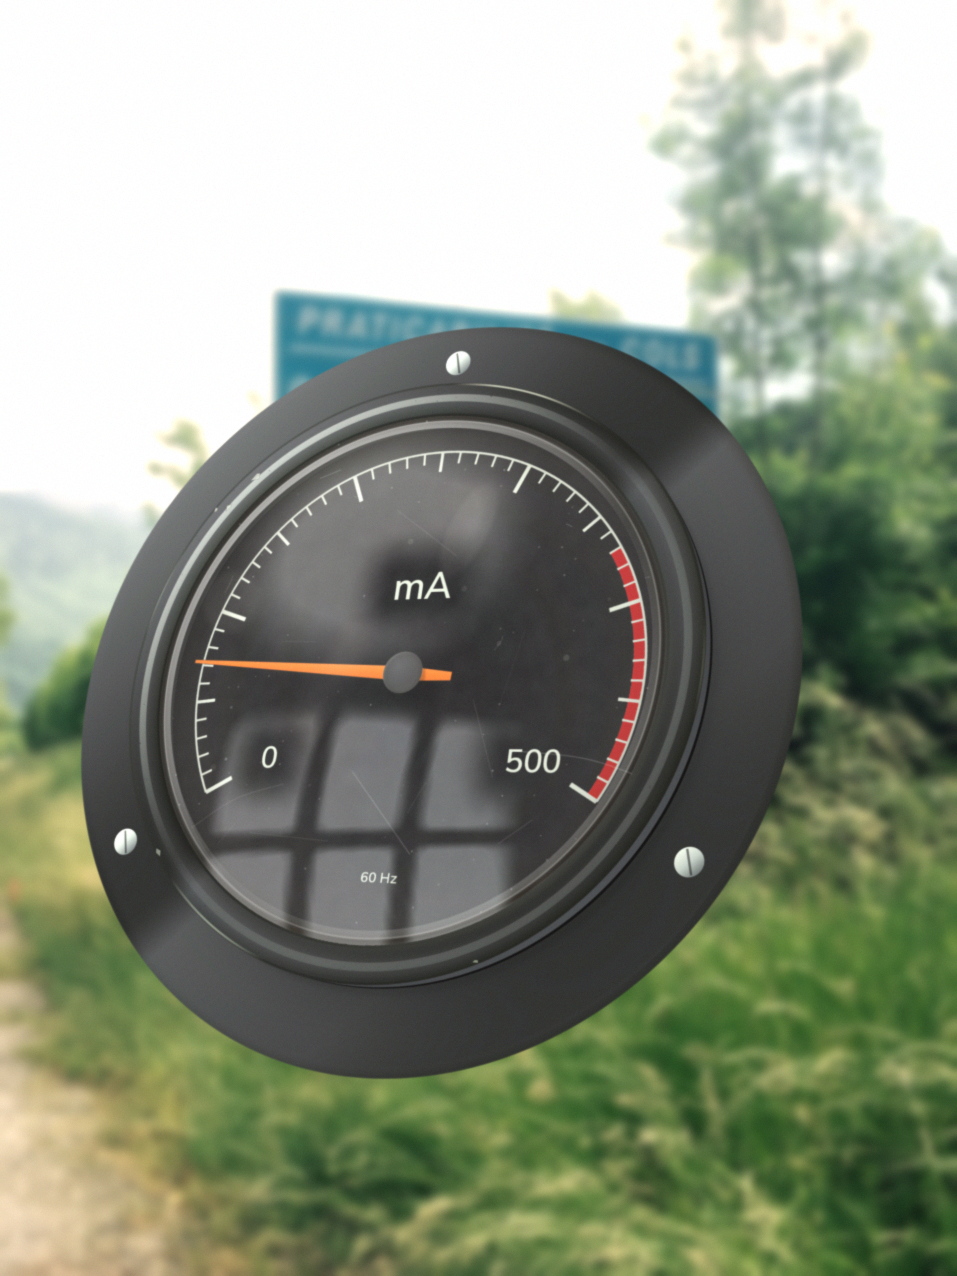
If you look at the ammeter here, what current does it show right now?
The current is 70 mA
